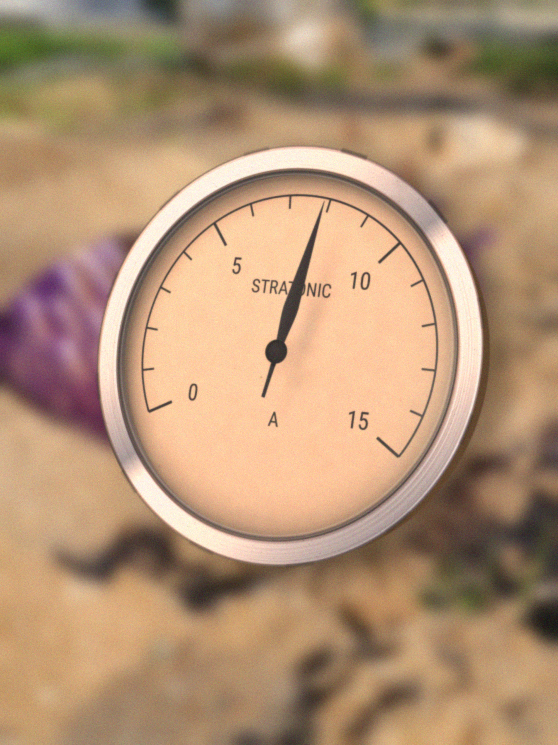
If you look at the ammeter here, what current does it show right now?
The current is 8 A
